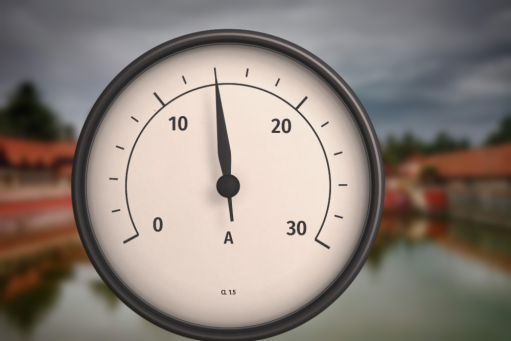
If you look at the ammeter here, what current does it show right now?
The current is 14 A
